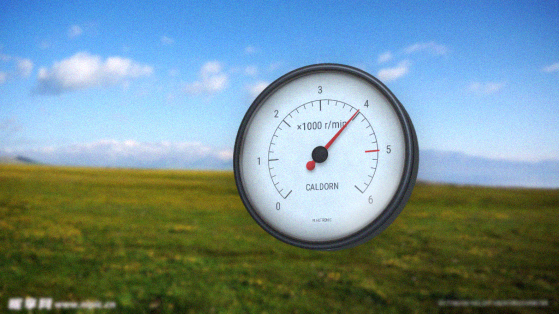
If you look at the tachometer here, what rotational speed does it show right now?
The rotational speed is 4000 rpm
